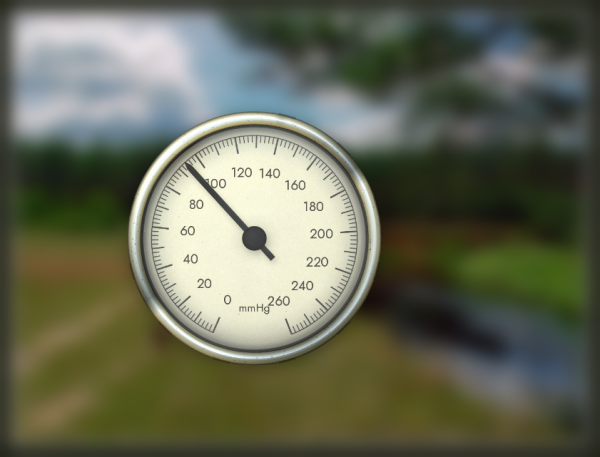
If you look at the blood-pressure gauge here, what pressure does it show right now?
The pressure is 94 mmHg
